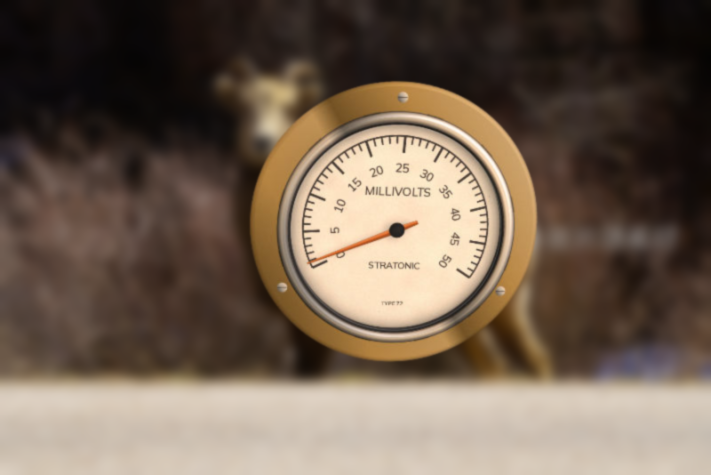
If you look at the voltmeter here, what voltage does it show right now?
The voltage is 1 mV
